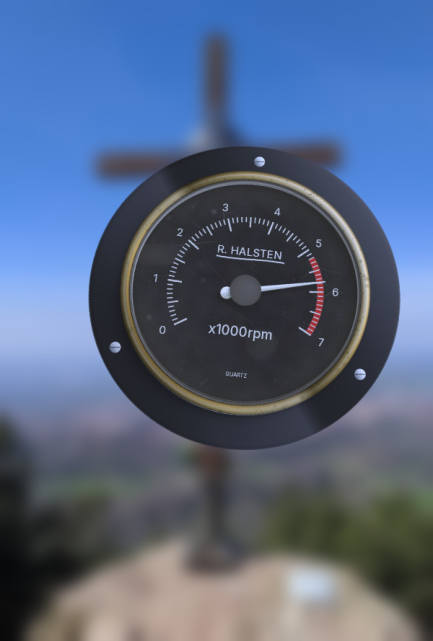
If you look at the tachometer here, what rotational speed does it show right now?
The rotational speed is 5800 rpm
